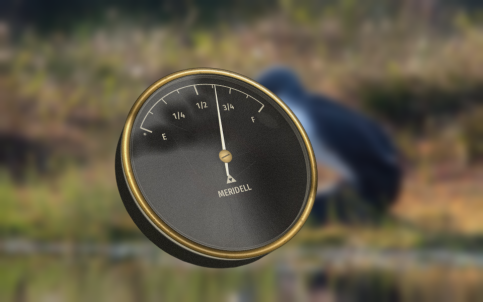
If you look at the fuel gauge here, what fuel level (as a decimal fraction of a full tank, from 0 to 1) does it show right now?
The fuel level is 0.625
